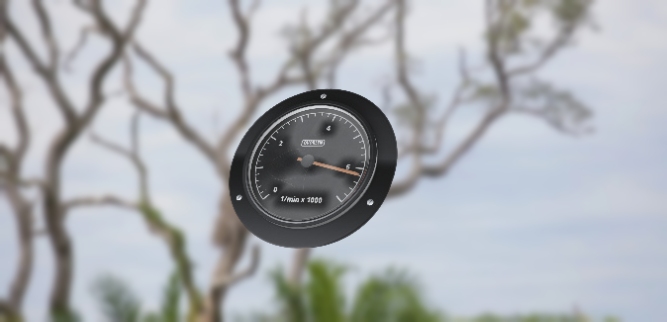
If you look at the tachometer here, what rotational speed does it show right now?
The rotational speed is 6200 rpm
